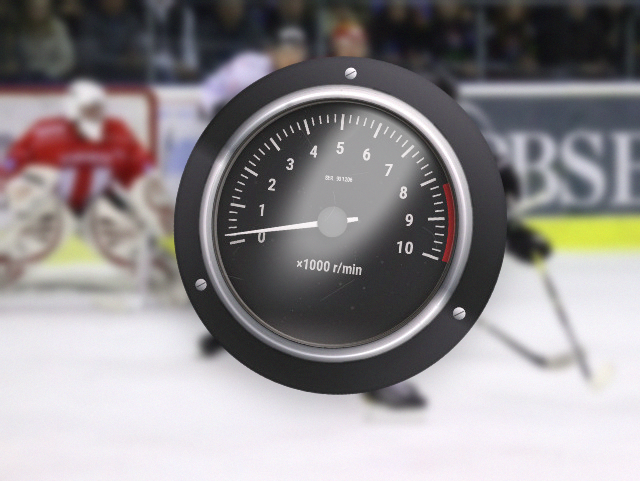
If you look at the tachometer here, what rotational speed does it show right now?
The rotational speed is 200 rpm
